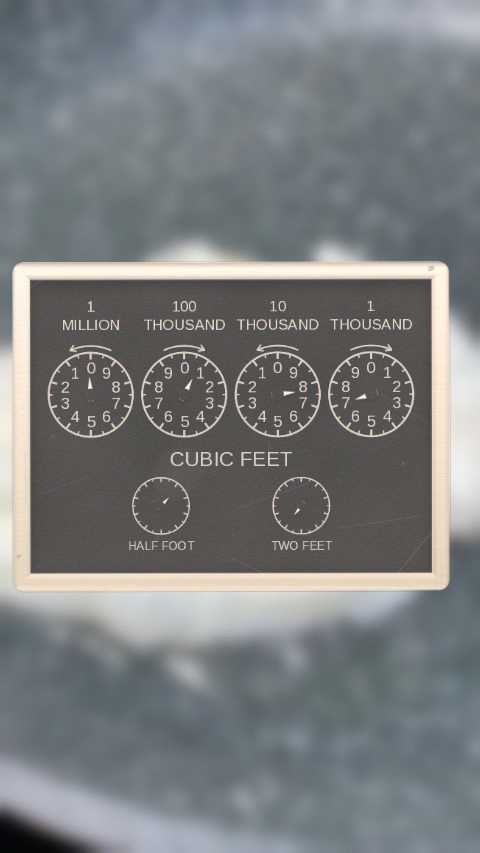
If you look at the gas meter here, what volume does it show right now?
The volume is 7700 ft³
